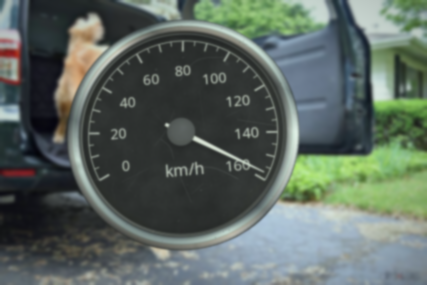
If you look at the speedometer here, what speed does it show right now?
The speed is 157.5 km/h
